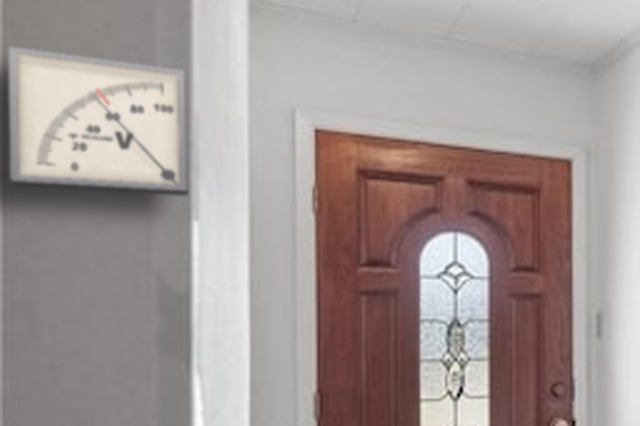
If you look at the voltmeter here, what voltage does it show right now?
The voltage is 60 V
